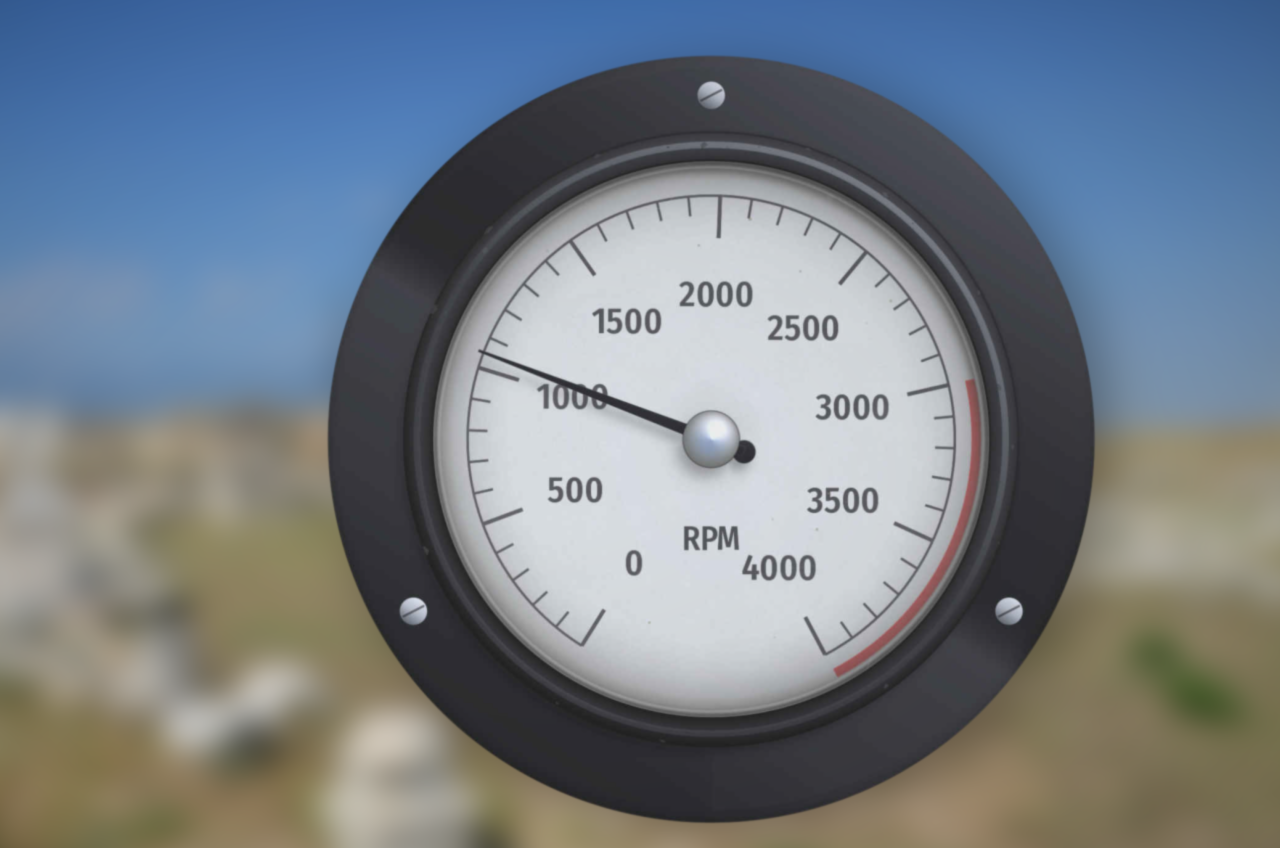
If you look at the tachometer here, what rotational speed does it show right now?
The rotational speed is 1050 rpm
